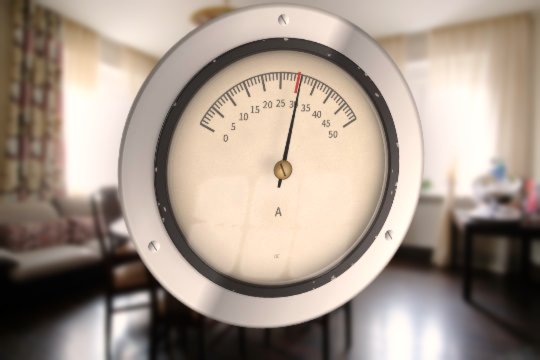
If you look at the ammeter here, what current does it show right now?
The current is 30 A
